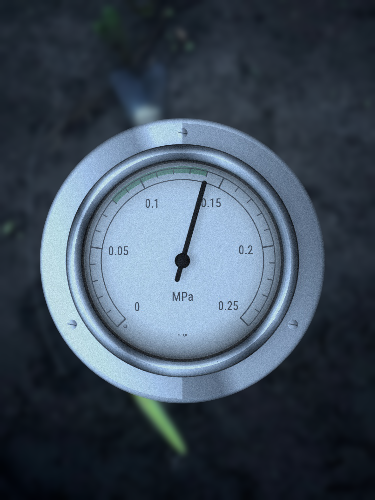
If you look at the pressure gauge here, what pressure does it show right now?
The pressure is 0.14 MPa
